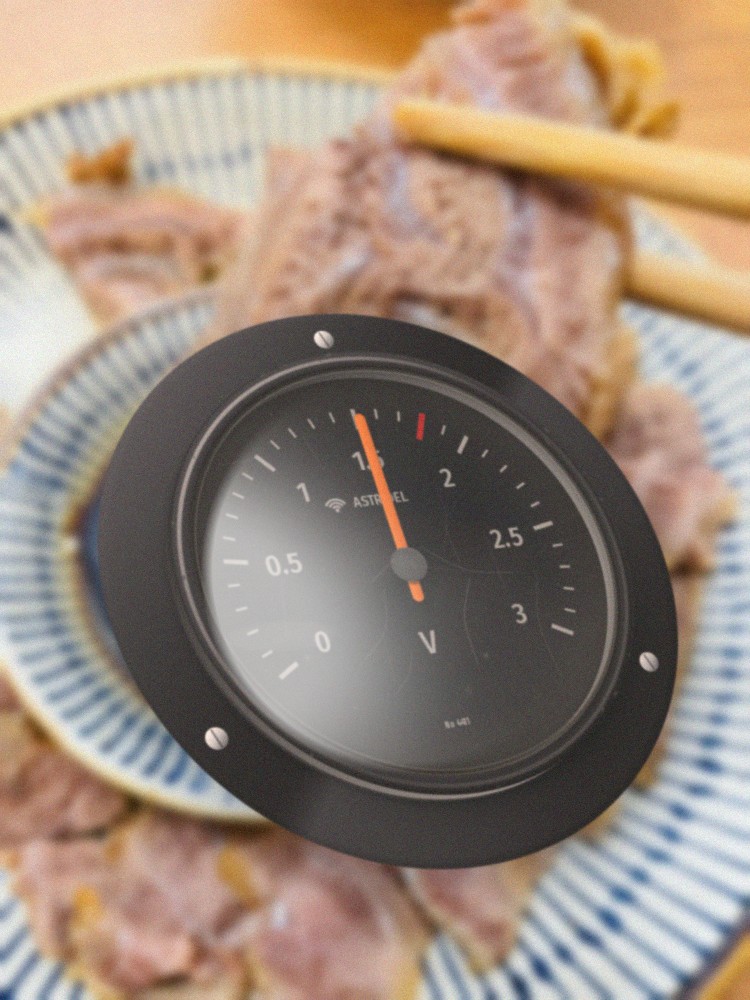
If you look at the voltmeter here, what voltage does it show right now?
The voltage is 1.5 V
